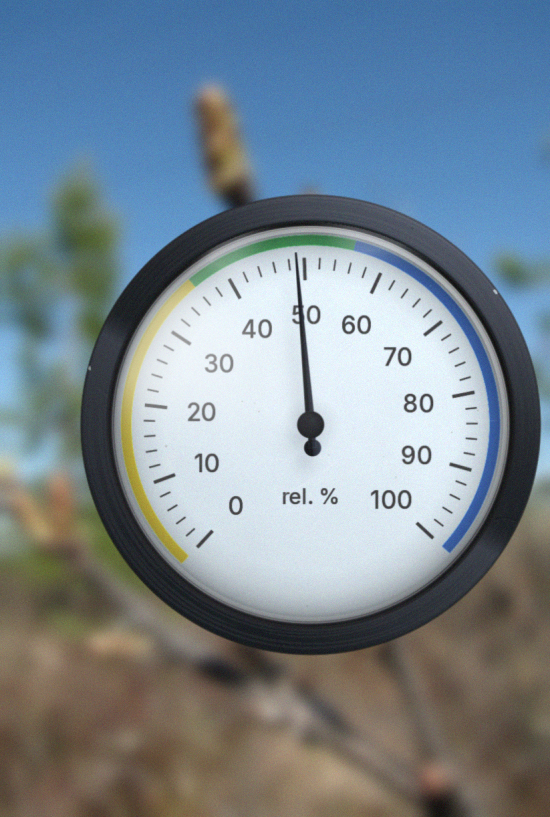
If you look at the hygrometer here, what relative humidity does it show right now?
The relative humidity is 49 %
